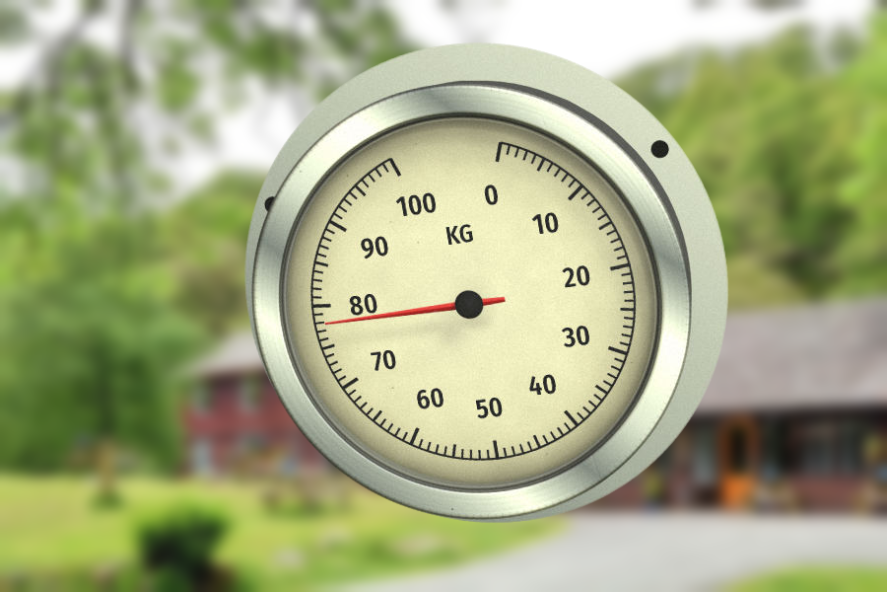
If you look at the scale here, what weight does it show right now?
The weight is 78 kg
